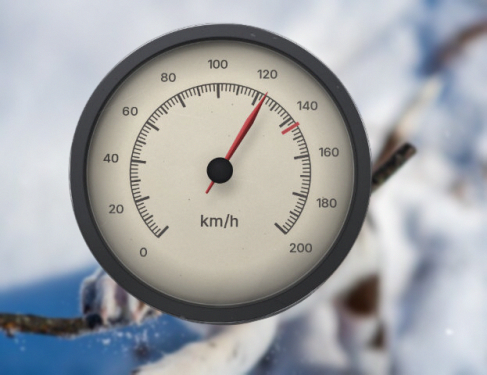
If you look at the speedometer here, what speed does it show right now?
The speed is 124 km/h
